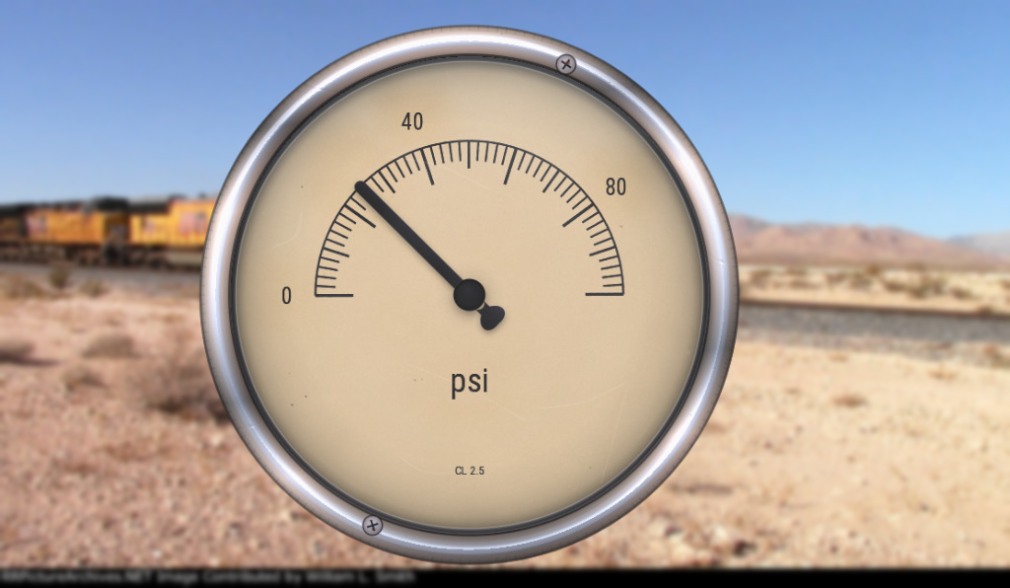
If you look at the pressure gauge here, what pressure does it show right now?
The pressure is 25 psi
